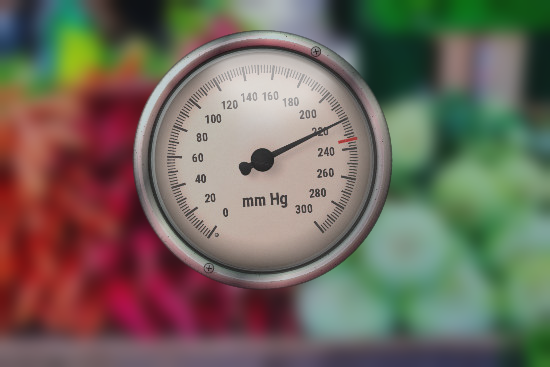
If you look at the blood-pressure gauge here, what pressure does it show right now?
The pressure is 220 mmHg
